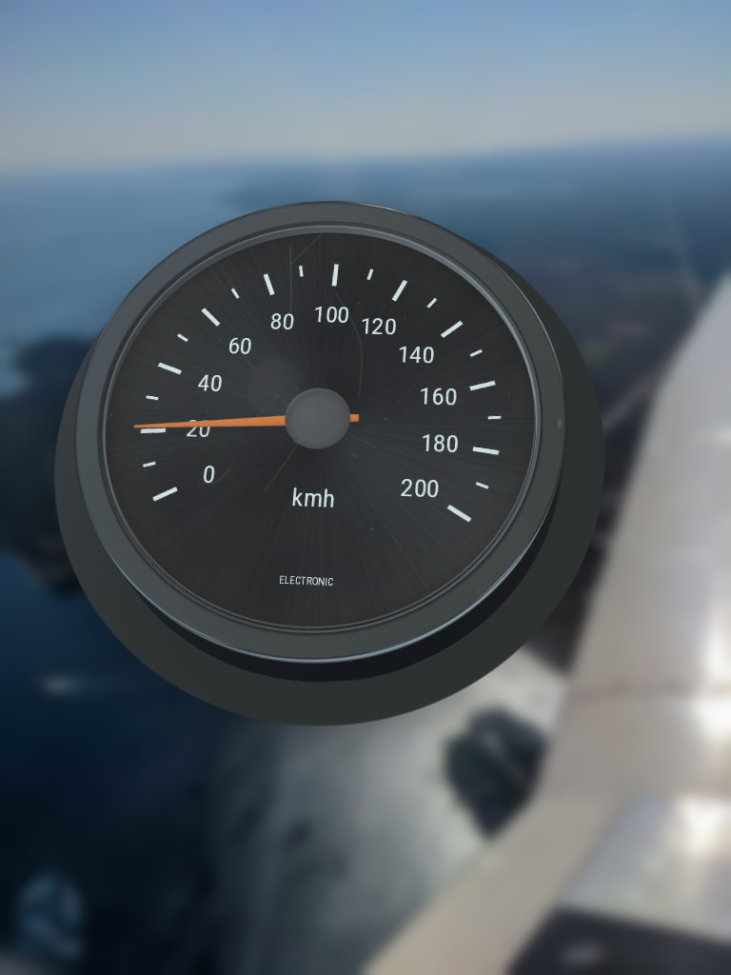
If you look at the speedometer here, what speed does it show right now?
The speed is 20 km/h
